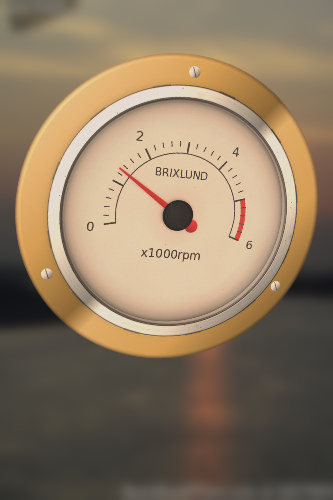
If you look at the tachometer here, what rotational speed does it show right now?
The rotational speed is 1300 rpm
